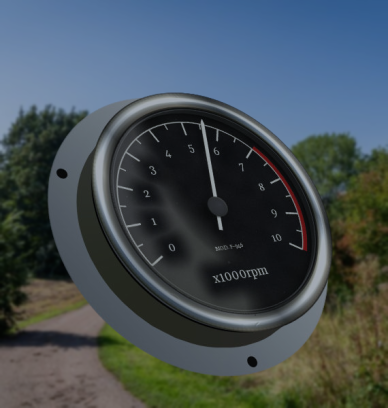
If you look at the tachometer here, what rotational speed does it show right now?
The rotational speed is 5500 rpm
